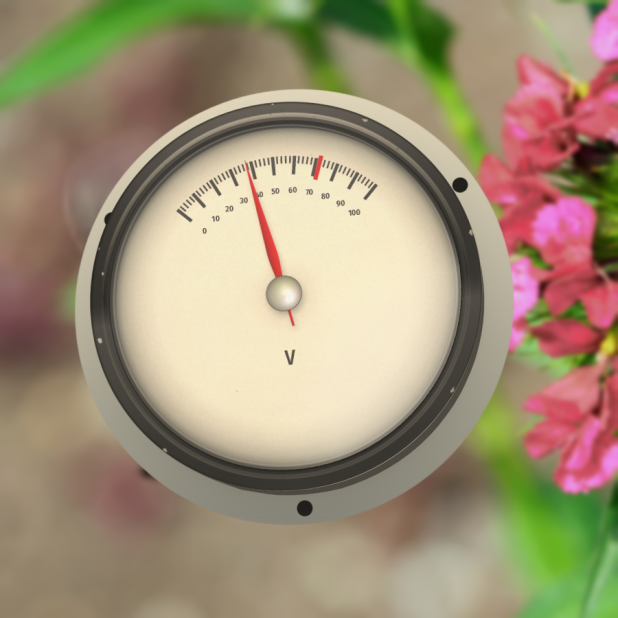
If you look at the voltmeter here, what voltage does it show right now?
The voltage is 38 V
